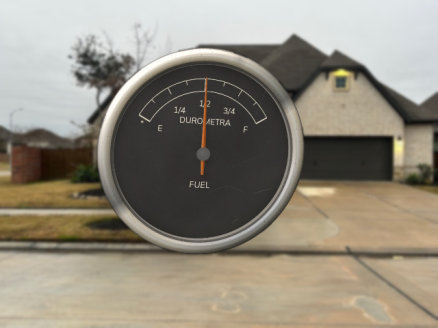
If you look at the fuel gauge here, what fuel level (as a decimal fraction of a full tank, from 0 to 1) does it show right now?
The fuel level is 0.5
